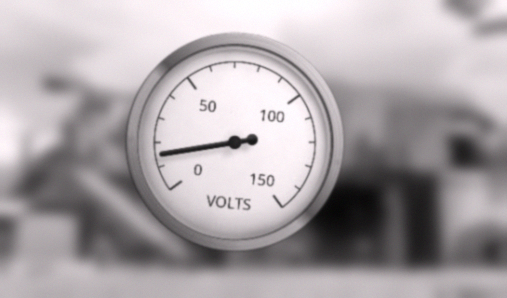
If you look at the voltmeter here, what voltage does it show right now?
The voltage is 15 V
